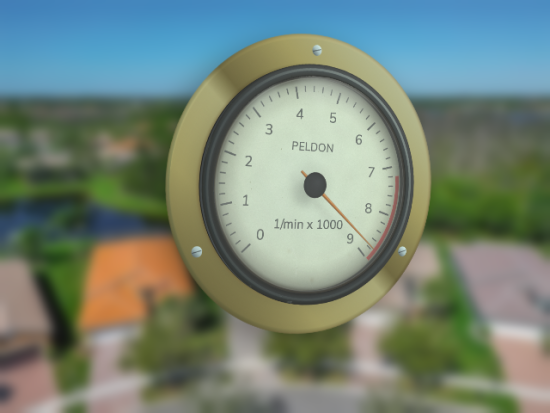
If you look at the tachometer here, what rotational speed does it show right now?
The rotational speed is 8800 rpm
